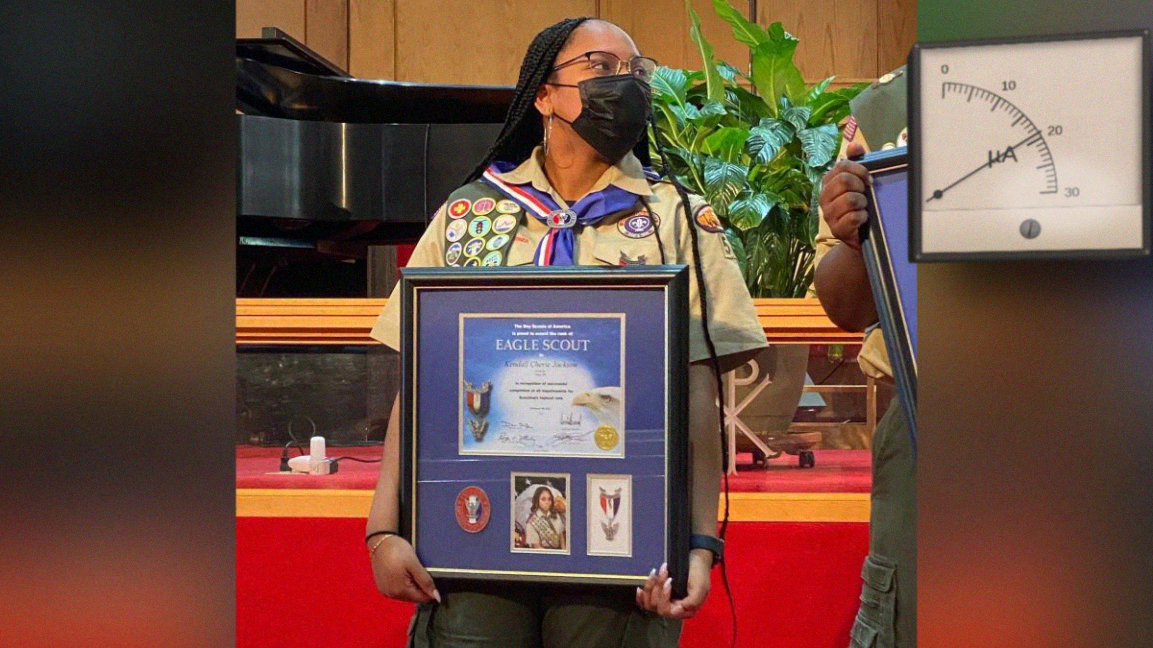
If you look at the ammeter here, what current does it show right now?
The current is 19 µA
